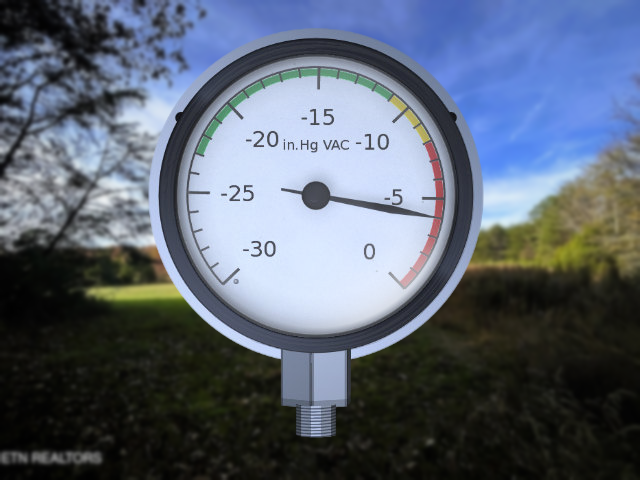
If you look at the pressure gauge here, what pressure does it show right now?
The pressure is -4 inHg
